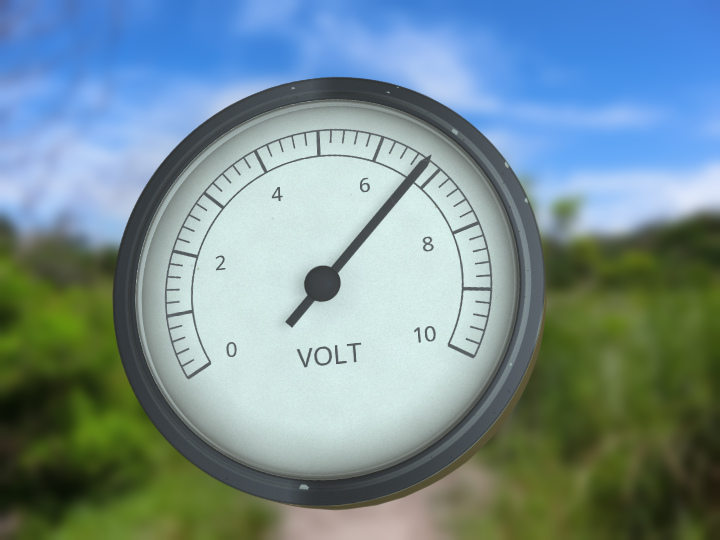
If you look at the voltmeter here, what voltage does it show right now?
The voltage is 6.8 V
